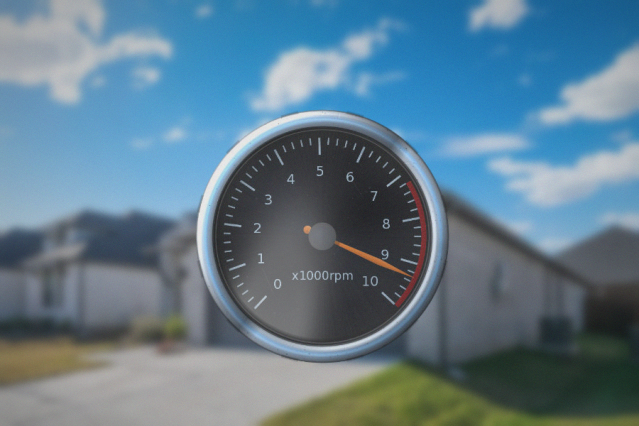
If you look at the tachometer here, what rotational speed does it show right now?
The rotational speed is 9300 rpm
